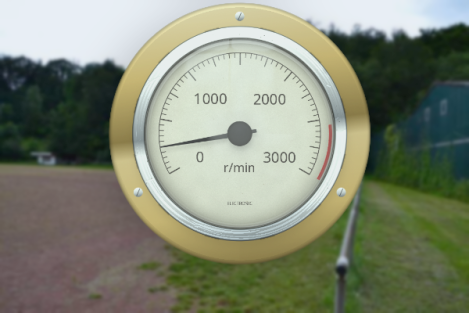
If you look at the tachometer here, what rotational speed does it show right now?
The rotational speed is 250 rpm
